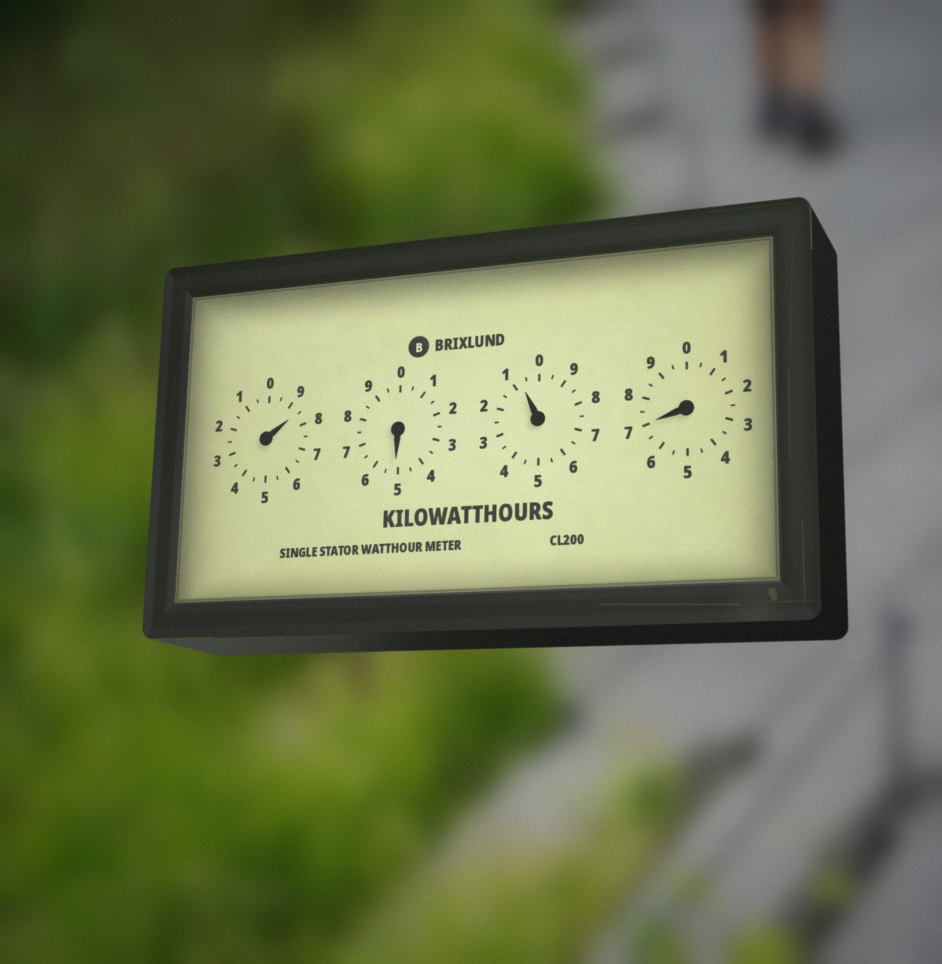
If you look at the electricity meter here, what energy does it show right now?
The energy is 8507 kWh
